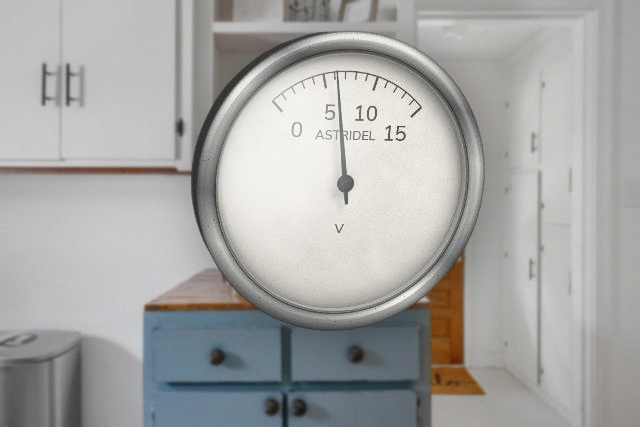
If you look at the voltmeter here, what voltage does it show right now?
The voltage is 6 V
